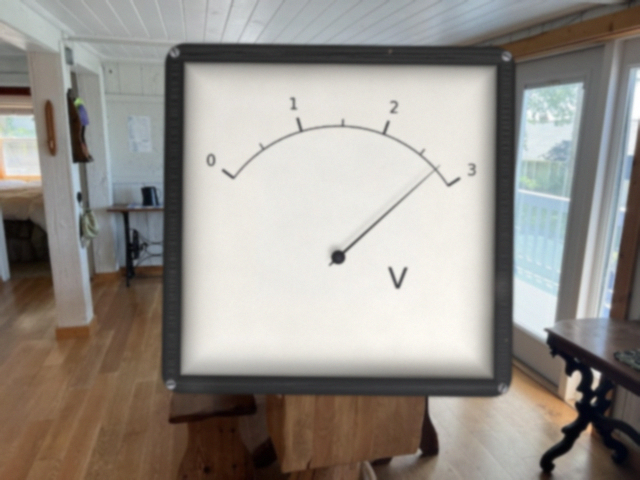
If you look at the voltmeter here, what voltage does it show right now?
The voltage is 2.75 V
